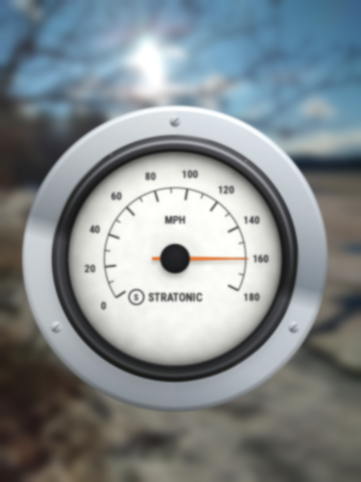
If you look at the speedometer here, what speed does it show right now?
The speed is 160 mph
